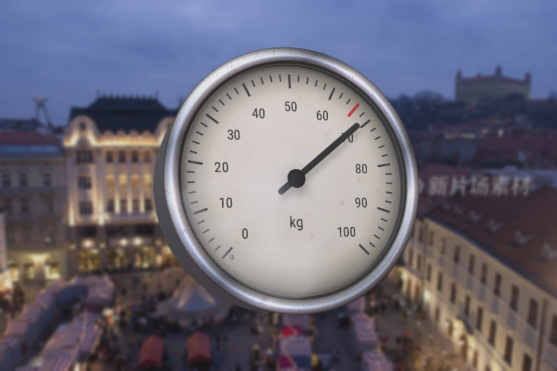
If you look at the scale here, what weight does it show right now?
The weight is 69 kg
